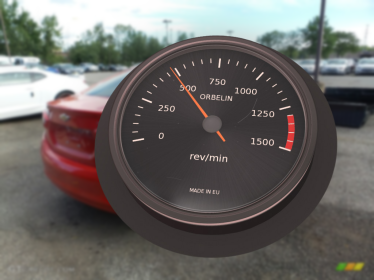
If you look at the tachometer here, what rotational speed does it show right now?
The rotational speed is 475 rpm
